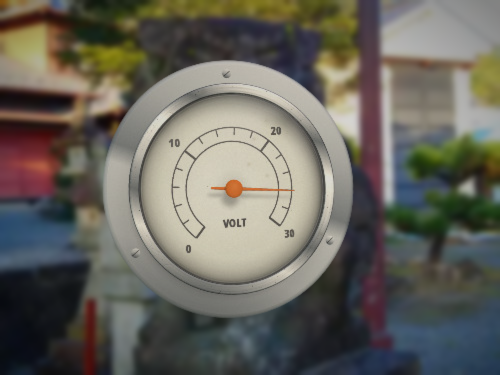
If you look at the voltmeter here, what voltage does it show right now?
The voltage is 26 V
